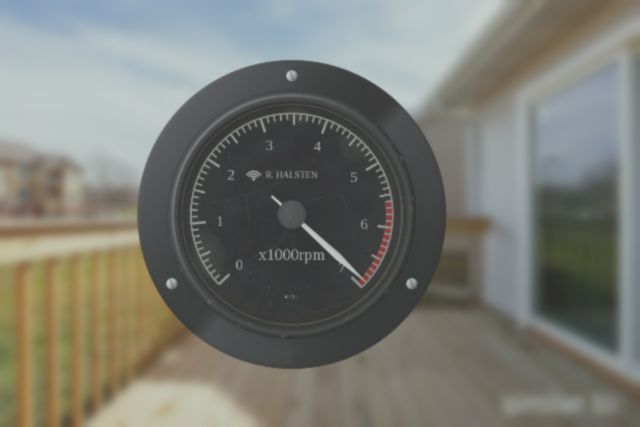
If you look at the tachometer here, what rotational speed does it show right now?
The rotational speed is 6900 rpm
